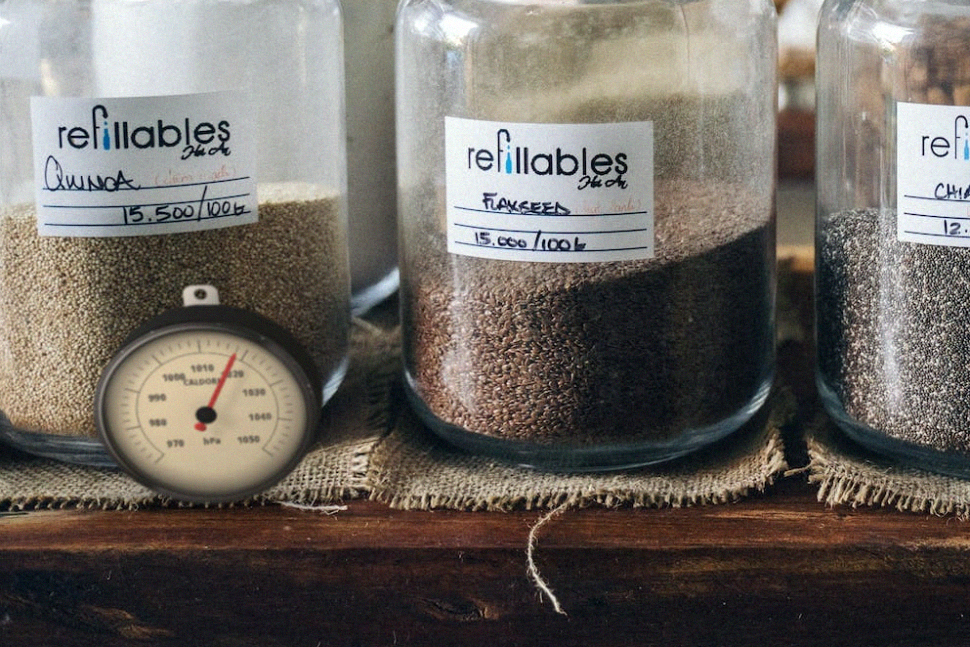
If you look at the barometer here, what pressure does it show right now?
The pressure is 1018 hPa
